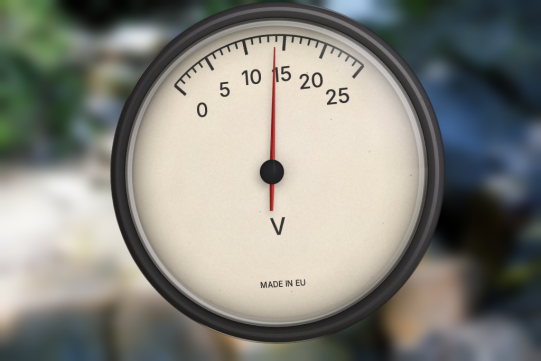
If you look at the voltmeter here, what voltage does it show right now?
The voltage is 14 V
